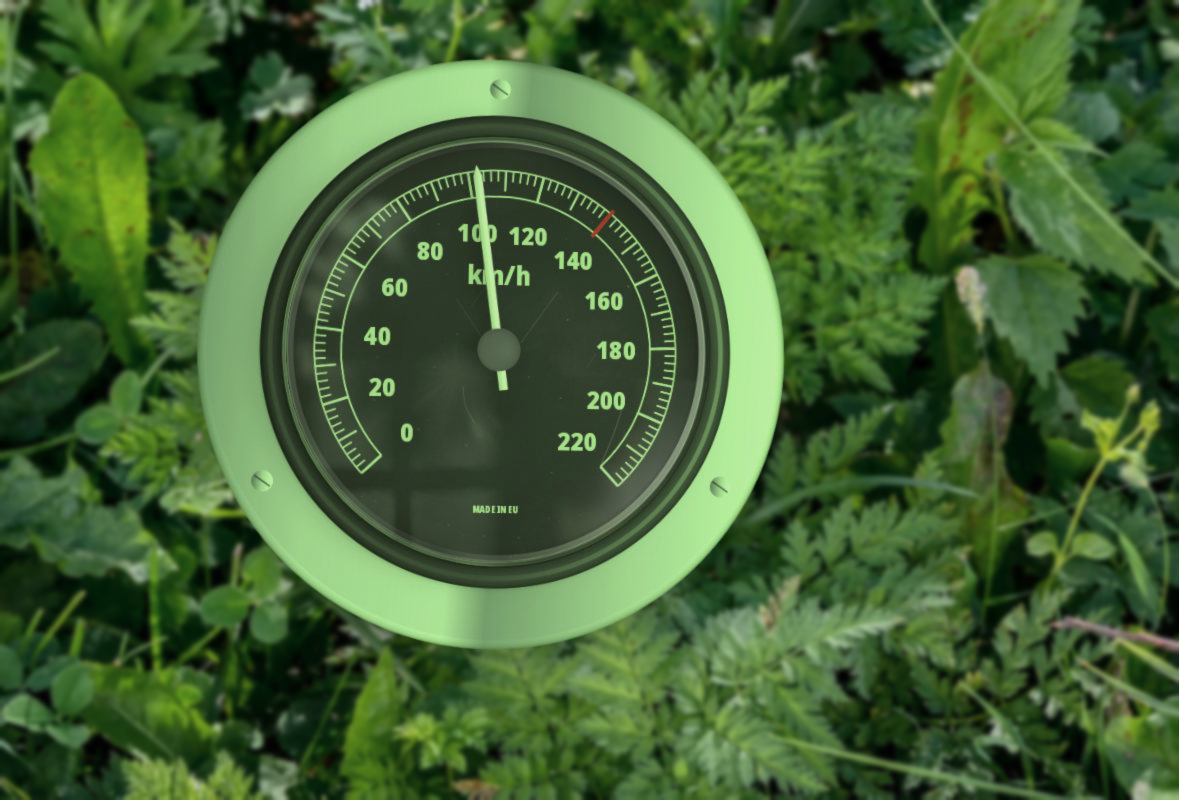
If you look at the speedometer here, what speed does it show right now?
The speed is 102 km/h
